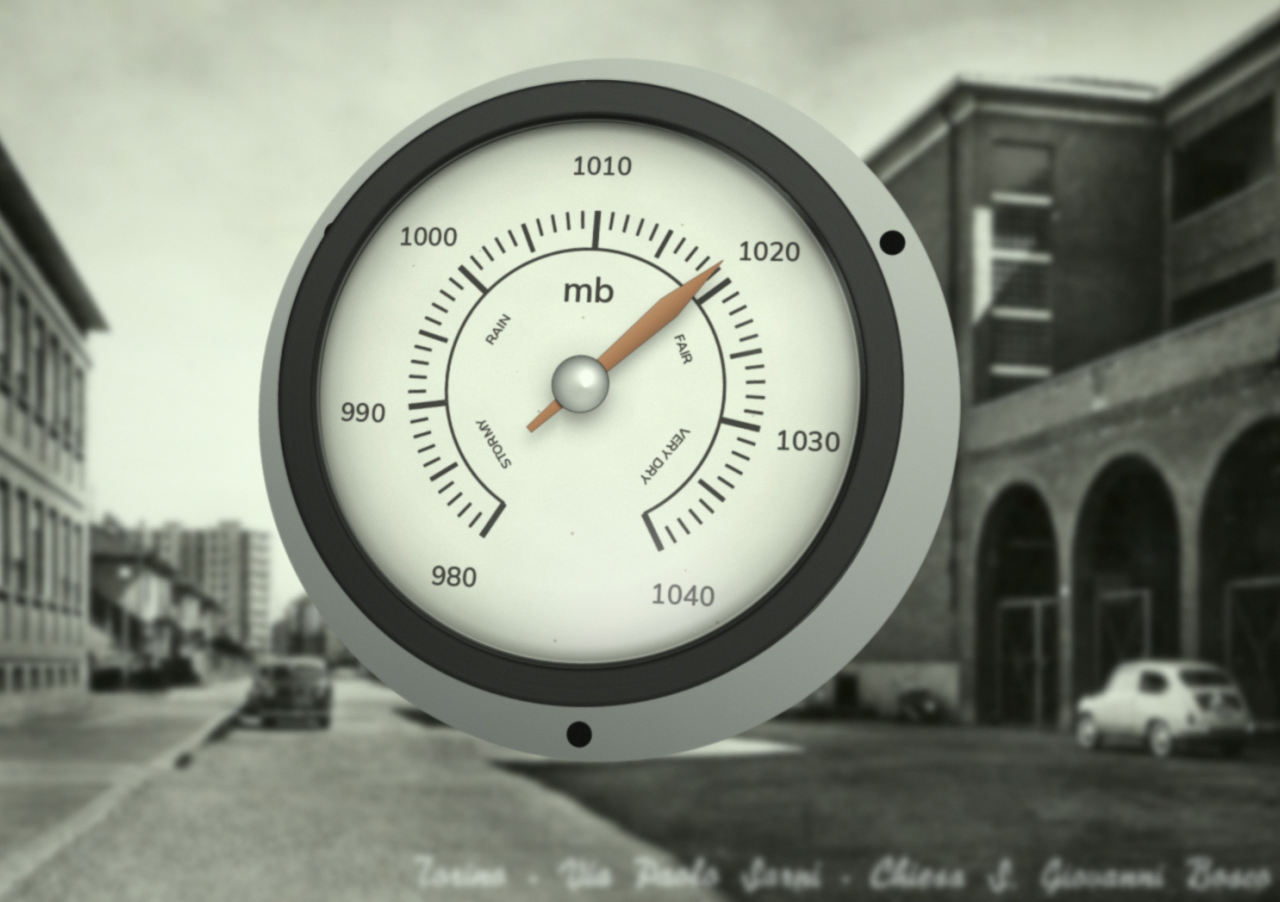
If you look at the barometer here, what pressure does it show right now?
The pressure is 1019 mbar
